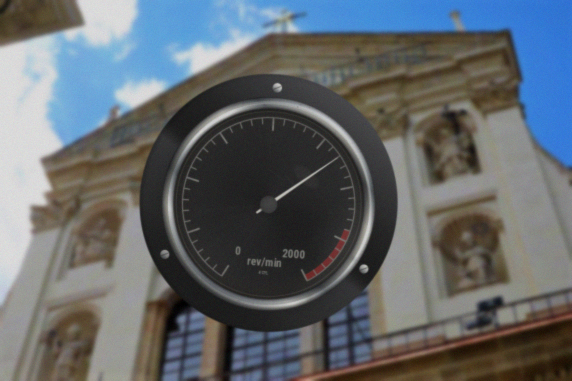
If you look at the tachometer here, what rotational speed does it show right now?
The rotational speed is 1350 rpm
